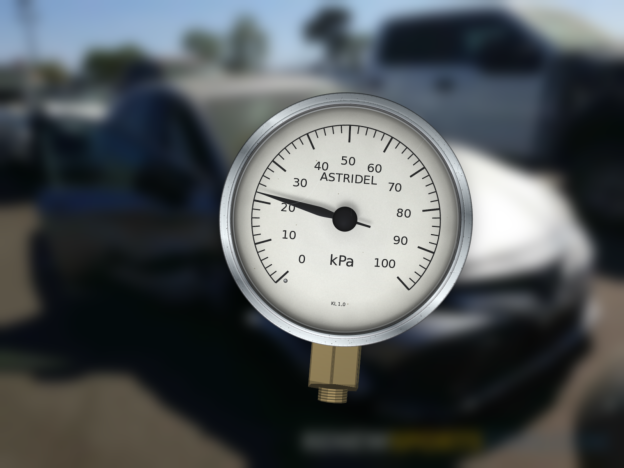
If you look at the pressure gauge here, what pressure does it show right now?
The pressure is 22 kPa
